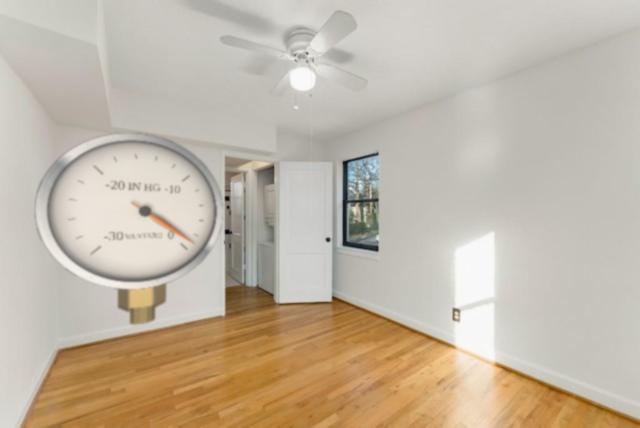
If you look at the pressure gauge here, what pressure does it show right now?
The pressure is -1 inHg
